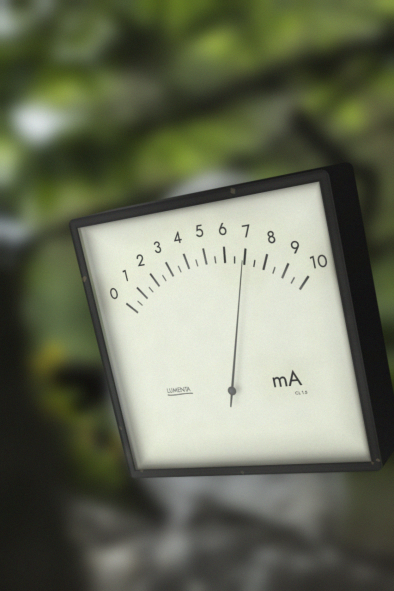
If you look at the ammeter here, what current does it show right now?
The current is 7 mA
